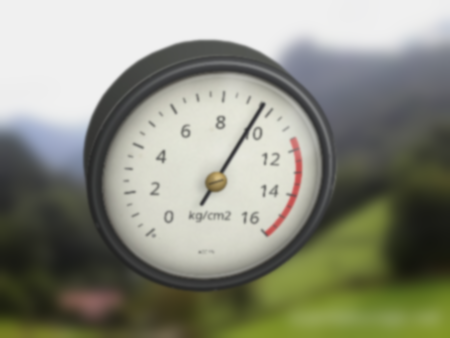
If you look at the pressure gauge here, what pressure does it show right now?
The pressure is 9.5 kg/cm²
